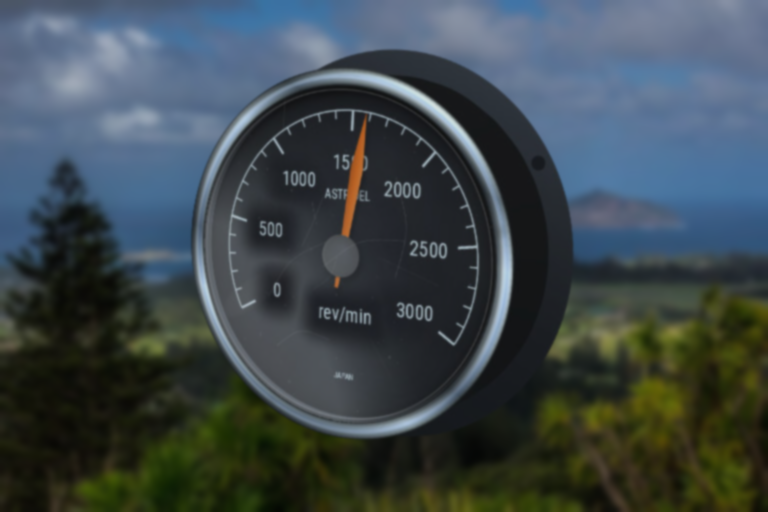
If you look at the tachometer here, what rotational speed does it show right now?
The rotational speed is 1600 rpm
